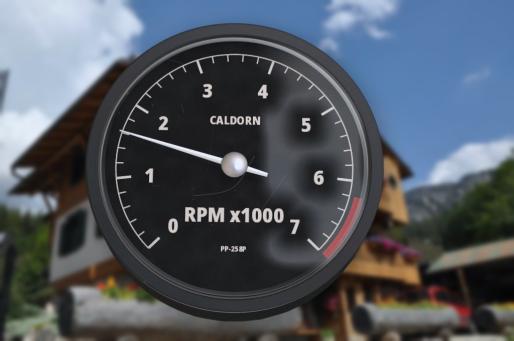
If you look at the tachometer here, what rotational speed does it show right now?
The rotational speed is 1600 rpm
